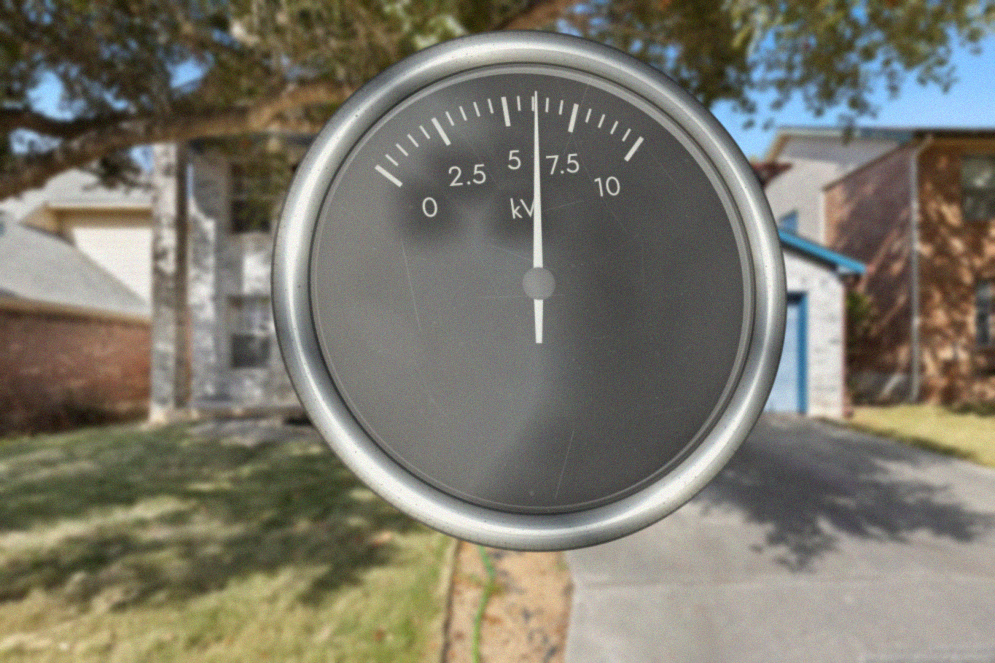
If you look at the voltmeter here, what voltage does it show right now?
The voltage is 6 kV
